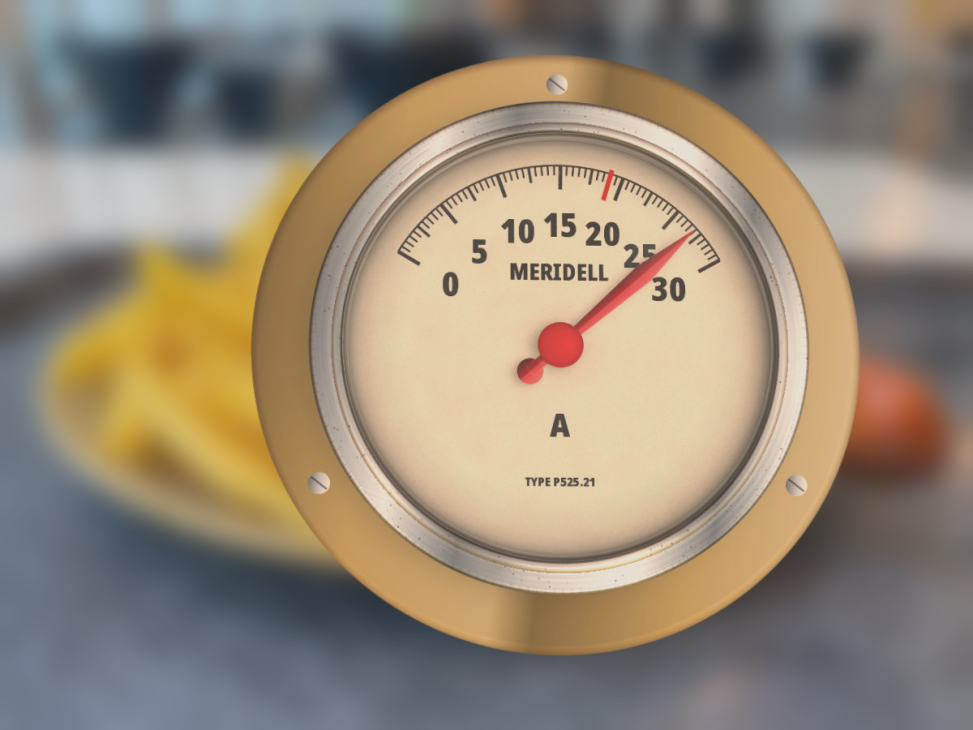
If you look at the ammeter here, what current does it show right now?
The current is 27 A
